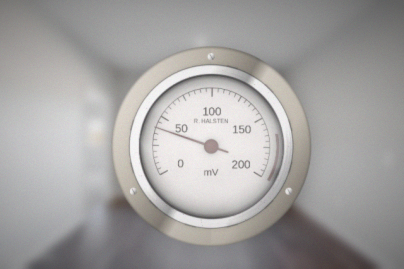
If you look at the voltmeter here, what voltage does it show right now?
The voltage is 40 mV
